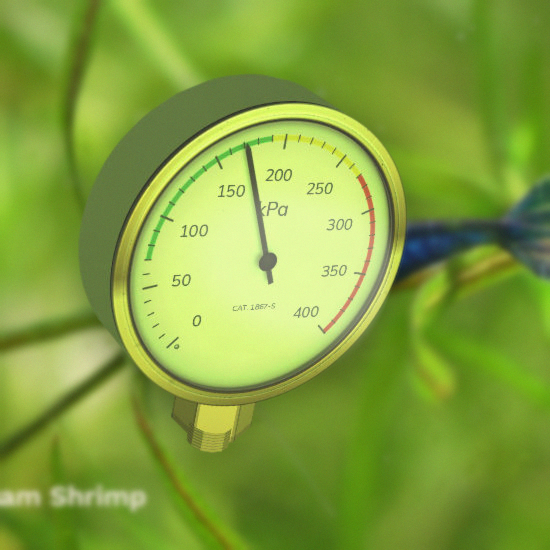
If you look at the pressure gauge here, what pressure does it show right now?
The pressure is 170 kPa
